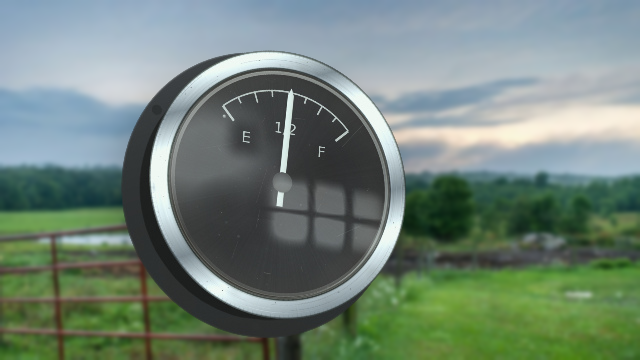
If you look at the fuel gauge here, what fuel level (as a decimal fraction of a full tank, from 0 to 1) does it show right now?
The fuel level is 0.5
